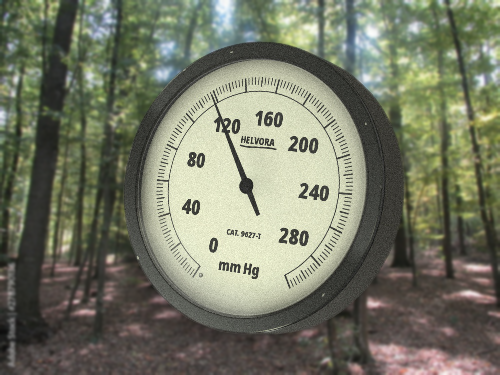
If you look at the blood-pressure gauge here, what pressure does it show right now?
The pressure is 120 mmHg
